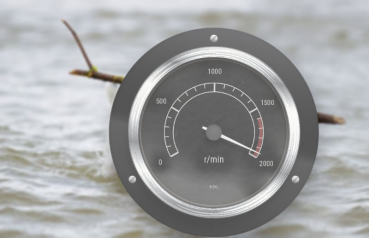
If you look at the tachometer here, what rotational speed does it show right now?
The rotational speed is 1950 rpm
